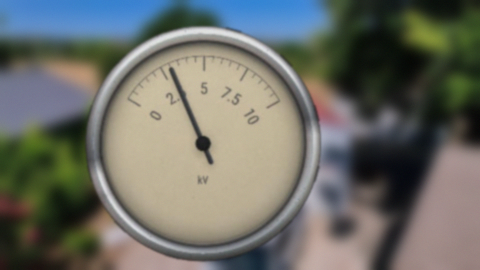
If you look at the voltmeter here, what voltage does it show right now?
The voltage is 3 kV
